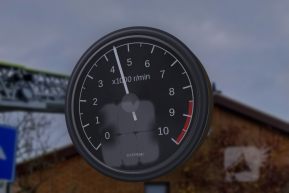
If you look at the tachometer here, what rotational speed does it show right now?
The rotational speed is 4500 rpm
